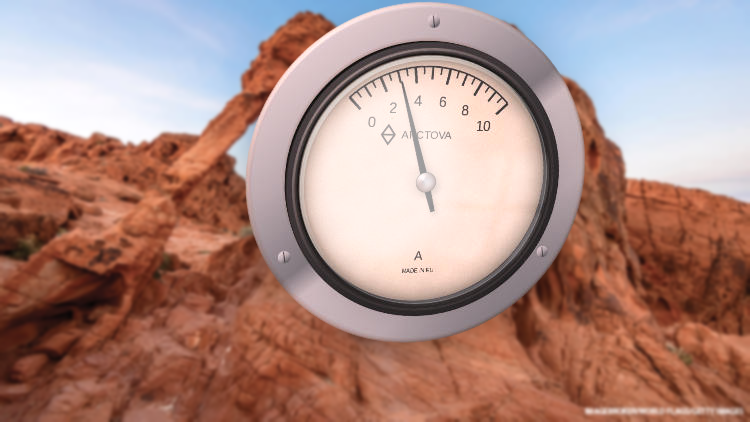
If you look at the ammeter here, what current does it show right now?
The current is 3 A
